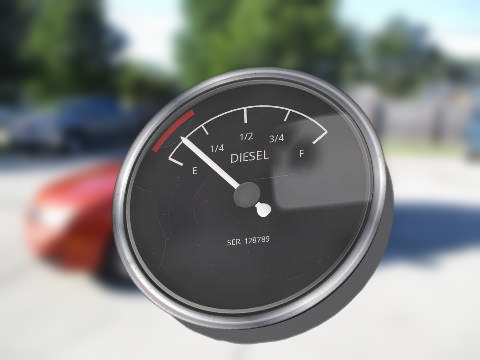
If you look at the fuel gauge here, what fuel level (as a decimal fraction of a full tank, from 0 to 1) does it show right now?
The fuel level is 0.125
